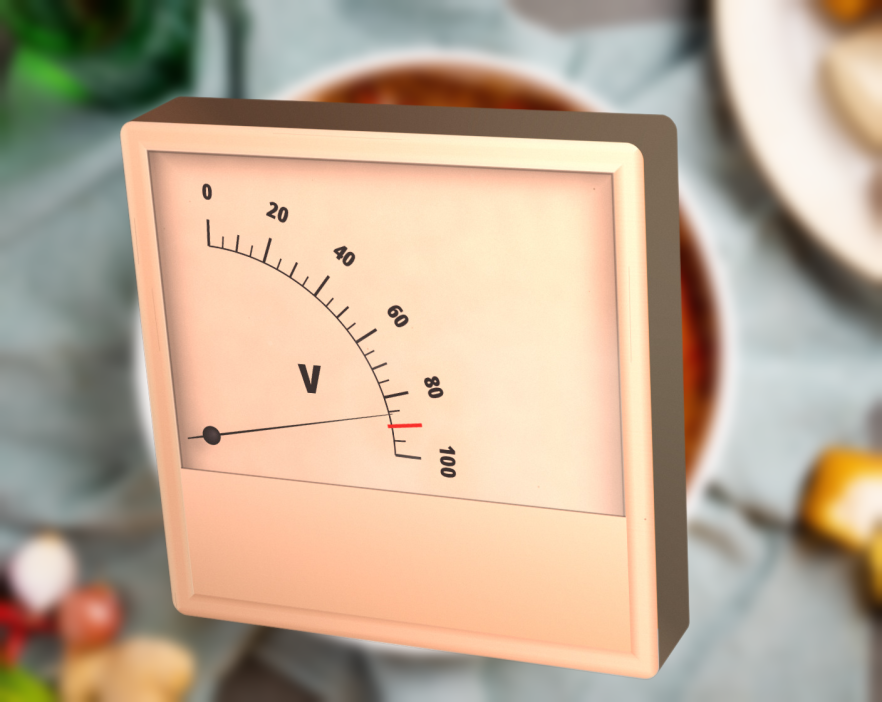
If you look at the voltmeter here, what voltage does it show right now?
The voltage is 85 V
